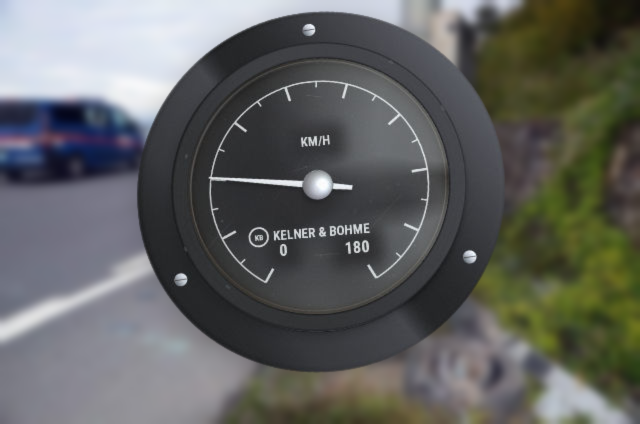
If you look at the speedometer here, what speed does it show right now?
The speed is 40 km/h
